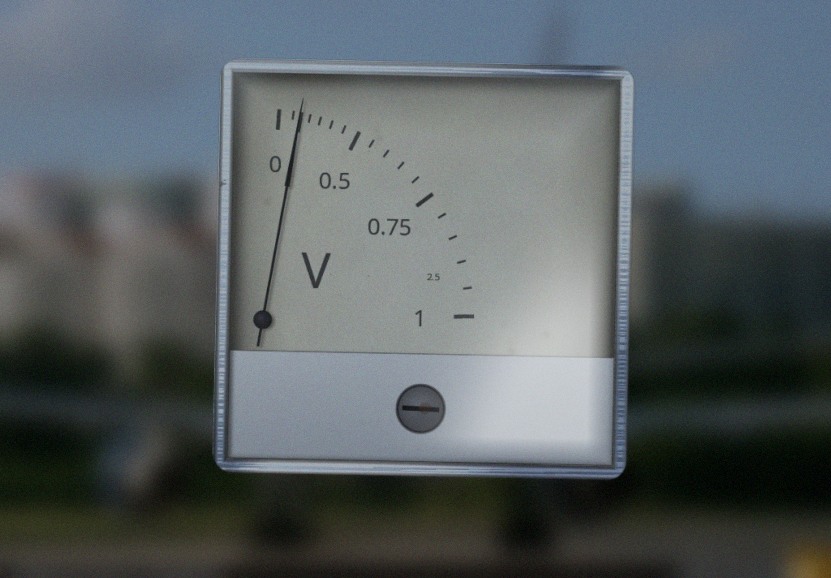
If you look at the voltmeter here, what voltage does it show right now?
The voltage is 0.25 V
